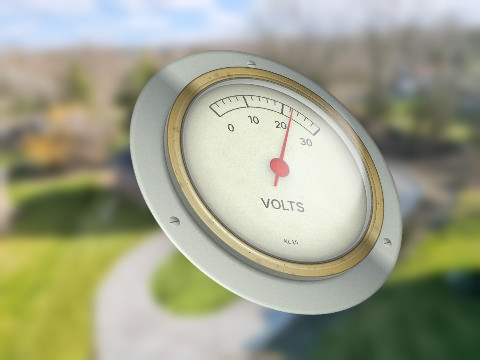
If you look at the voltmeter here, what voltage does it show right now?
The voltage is 22 V
